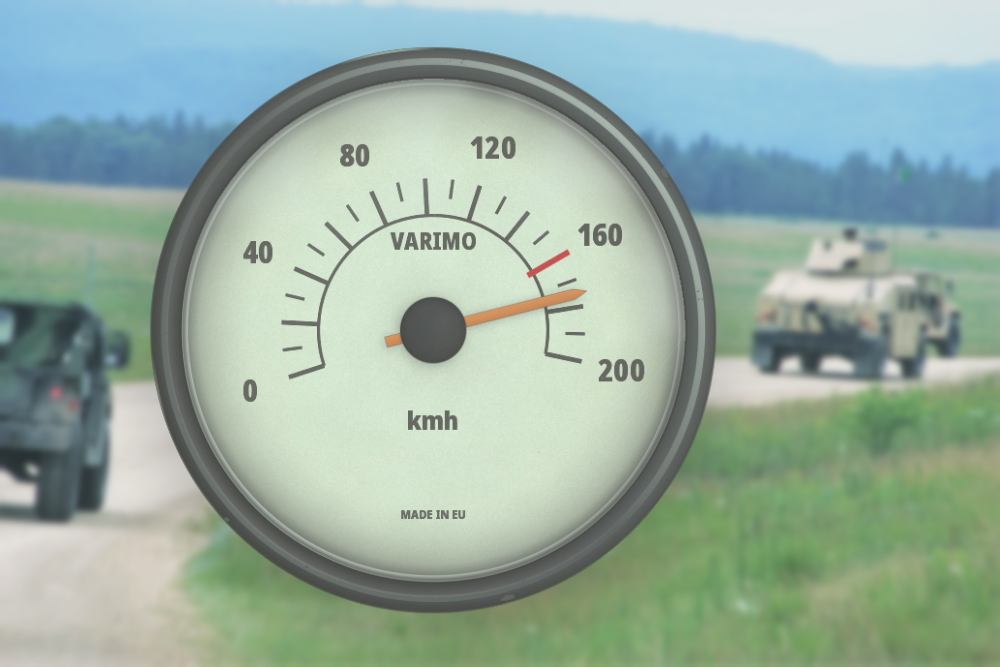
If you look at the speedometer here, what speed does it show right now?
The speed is 175 km/h
